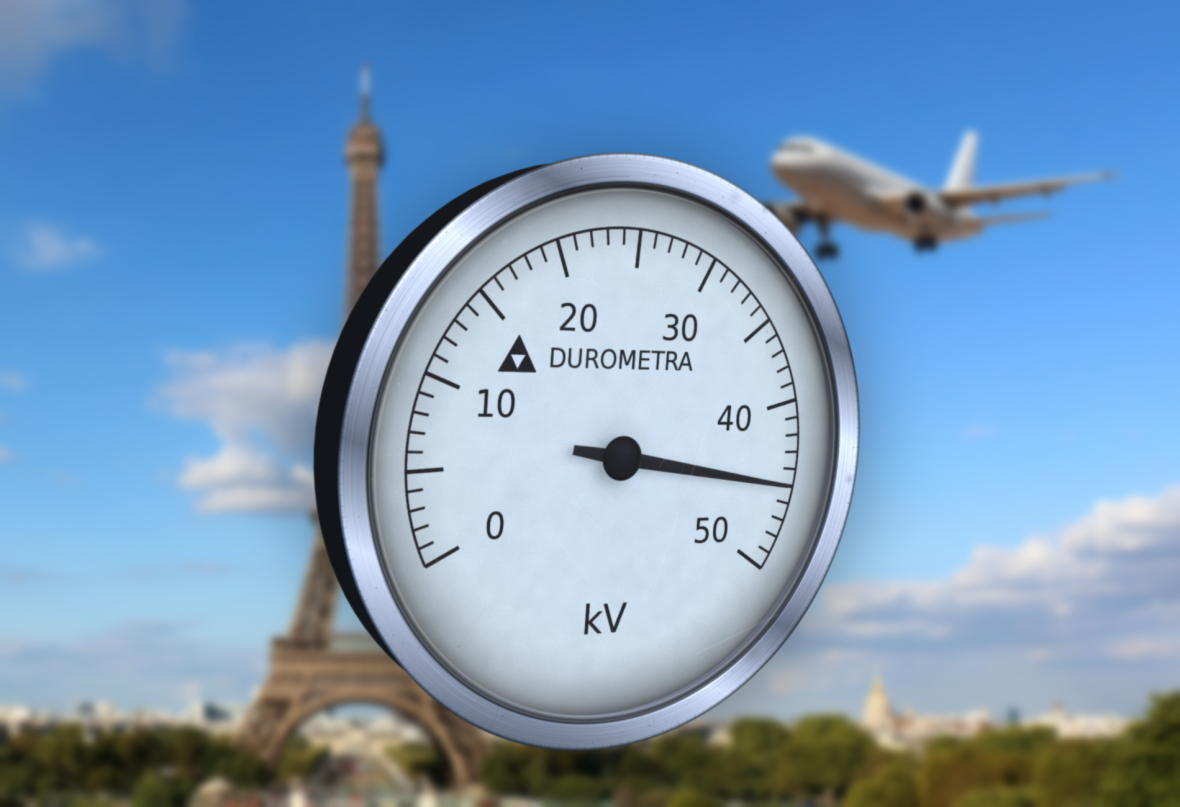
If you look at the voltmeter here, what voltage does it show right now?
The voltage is 45 kV
